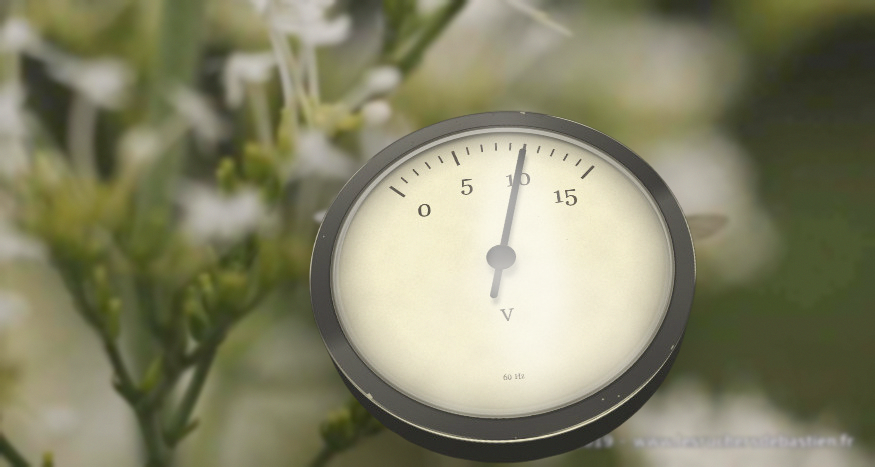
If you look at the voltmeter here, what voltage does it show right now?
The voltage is 10 V
